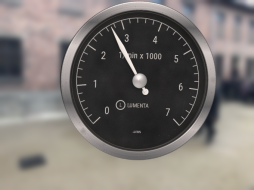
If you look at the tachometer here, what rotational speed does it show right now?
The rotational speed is 2700 rpm
